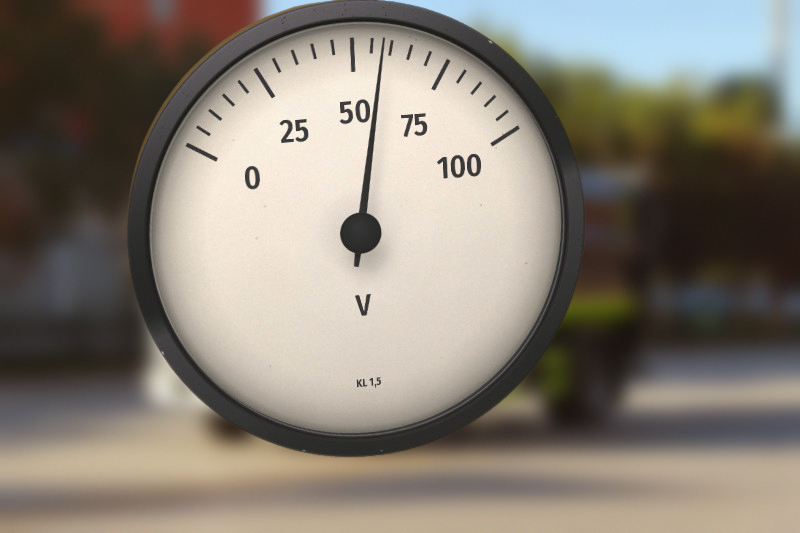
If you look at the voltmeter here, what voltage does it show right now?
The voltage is 57.5 V
